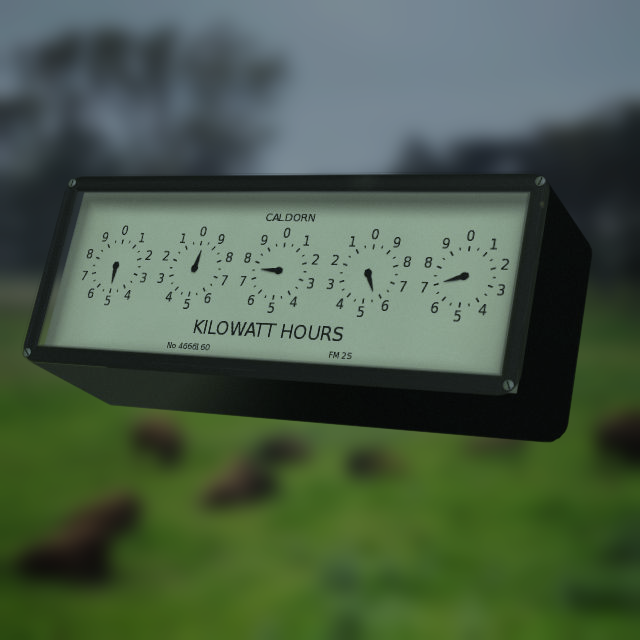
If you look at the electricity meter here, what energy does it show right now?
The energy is 49757 kWh
